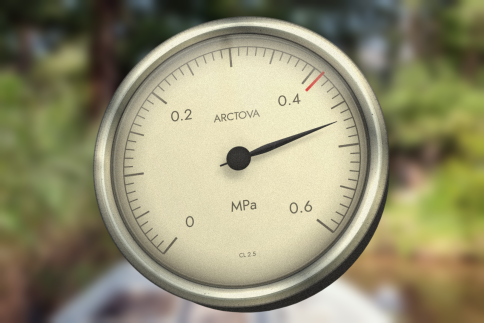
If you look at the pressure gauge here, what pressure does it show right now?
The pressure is 0.47 MPa
